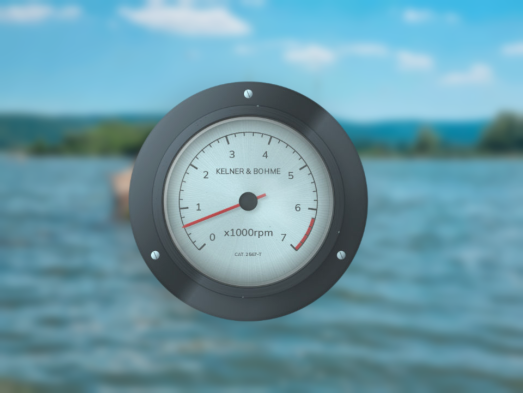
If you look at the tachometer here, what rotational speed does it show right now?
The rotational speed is 600 rpm
